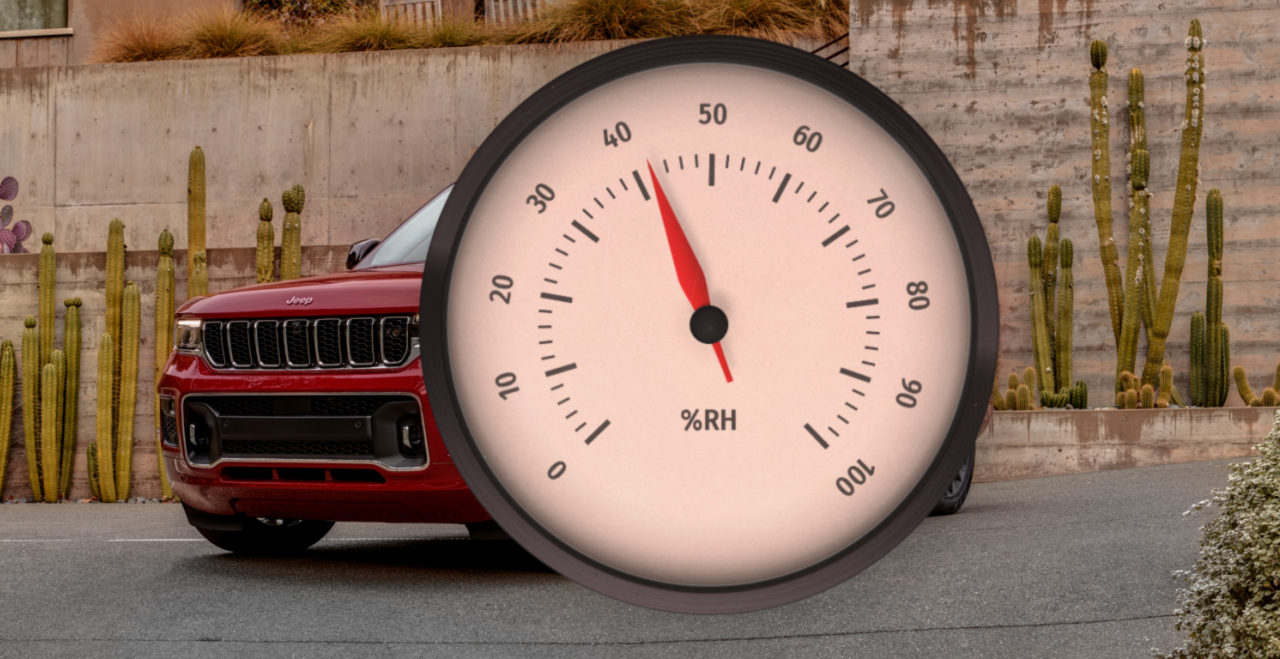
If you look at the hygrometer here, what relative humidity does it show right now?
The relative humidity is 42 %
